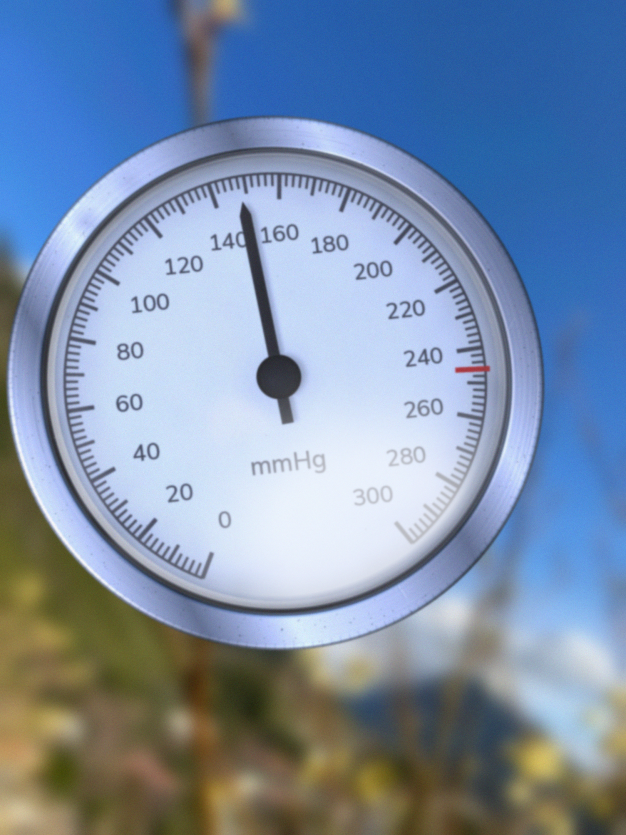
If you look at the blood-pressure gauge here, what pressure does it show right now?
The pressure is 148 mmHg
